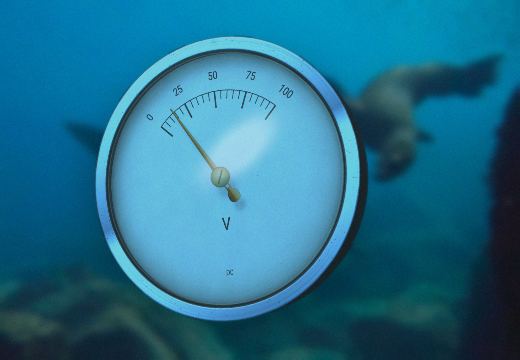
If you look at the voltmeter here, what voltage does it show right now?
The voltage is 15 V
